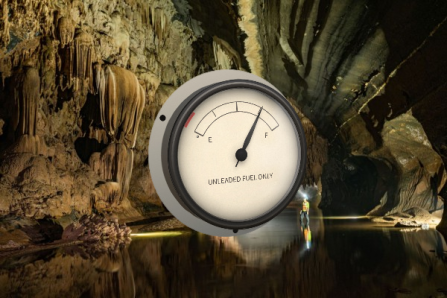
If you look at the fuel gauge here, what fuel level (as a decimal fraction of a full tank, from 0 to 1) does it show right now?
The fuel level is 0.75
